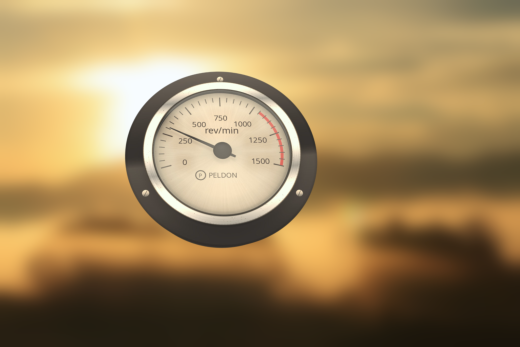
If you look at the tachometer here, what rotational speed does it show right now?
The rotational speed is 300 rpm
